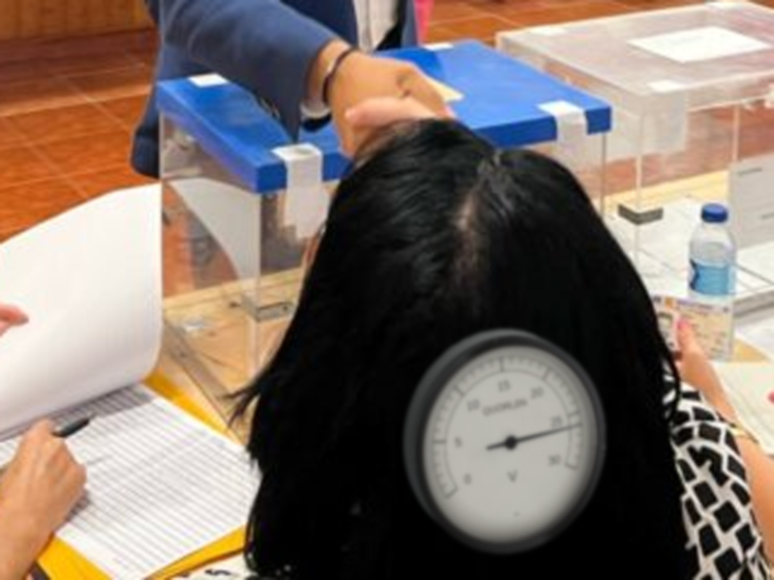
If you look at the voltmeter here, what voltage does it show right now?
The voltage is 26 V
